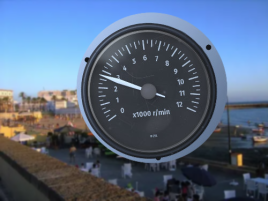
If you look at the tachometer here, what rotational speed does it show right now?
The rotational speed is 2750 rpm
